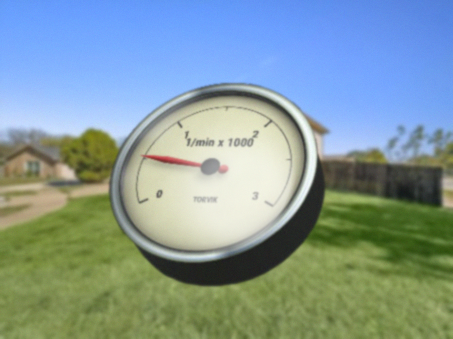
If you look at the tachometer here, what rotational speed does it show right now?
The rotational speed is 500 rpm
